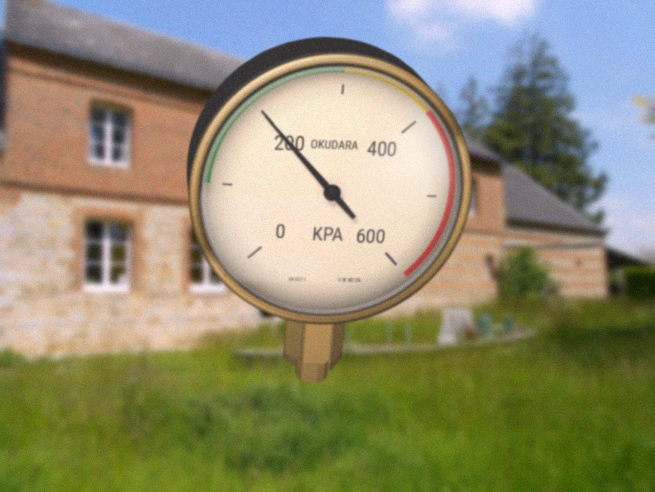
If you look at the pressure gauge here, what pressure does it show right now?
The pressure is 200 kPa
